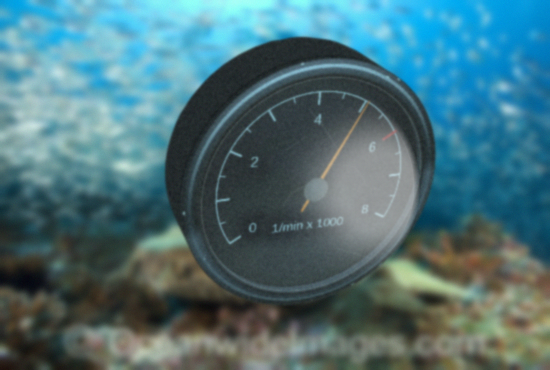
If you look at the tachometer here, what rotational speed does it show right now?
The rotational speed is 5000 rpm
